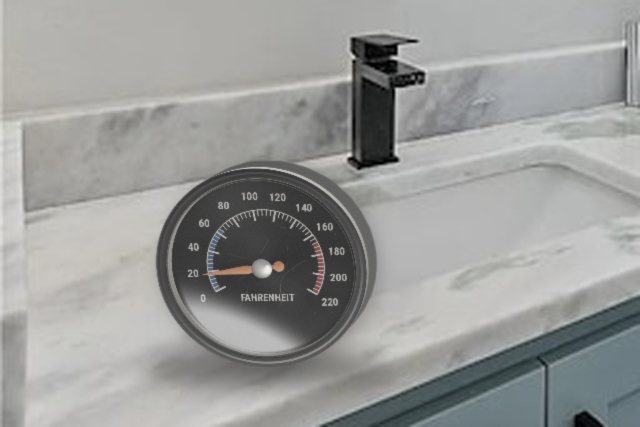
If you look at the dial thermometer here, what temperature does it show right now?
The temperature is 20 °F
